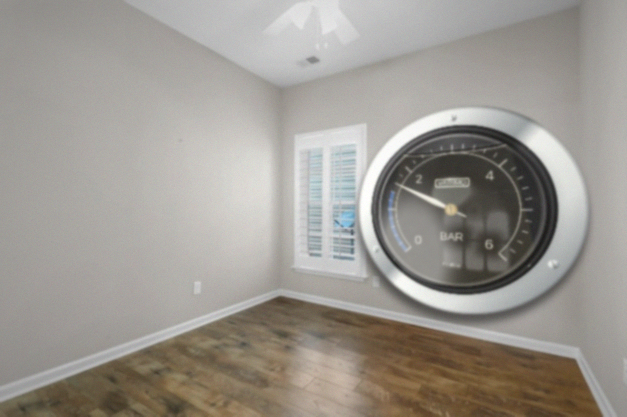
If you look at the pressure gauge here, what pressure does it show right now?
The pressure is 1.6 bar
